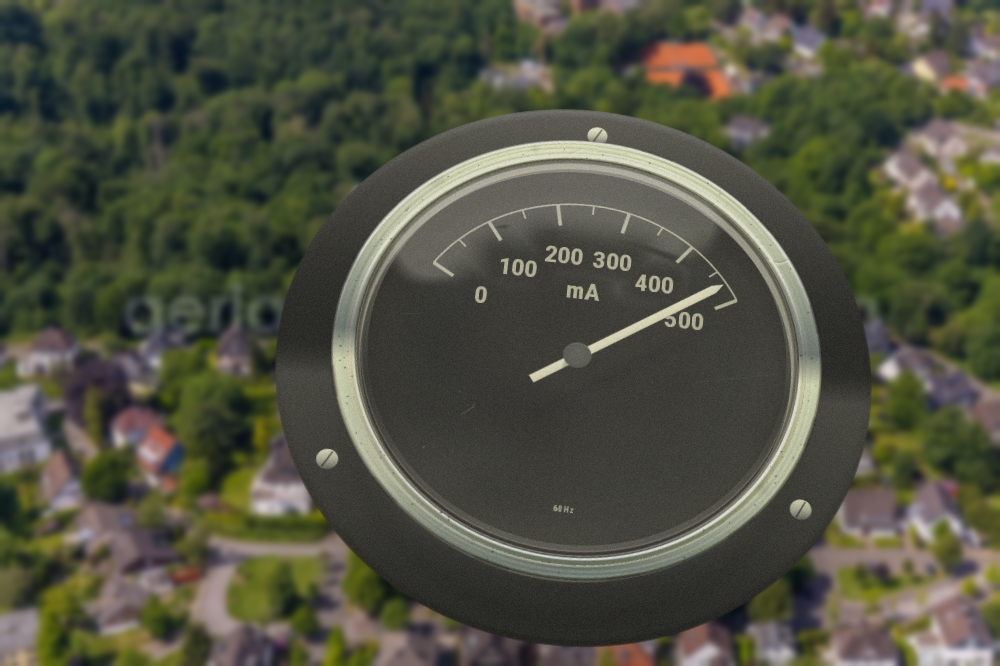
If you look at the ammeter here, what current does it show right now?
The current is 475 mA
